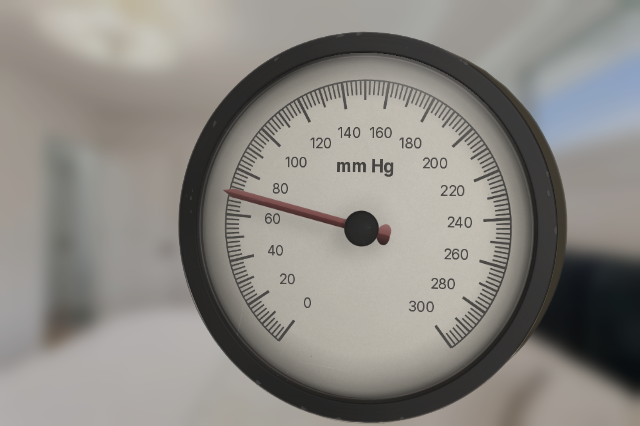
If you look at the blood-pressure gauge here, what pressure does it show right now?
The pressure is 70 mmHg
